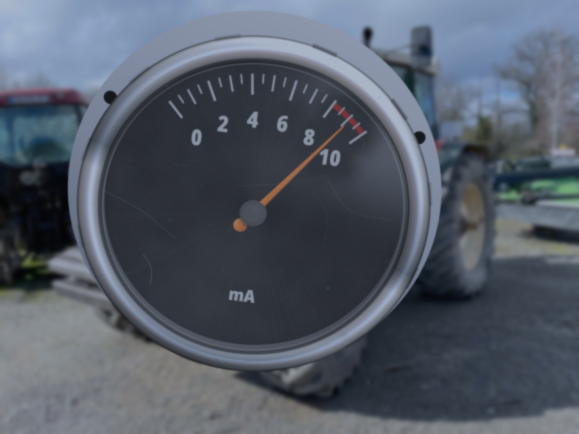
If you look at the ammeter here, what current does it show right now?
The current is 9 mA
